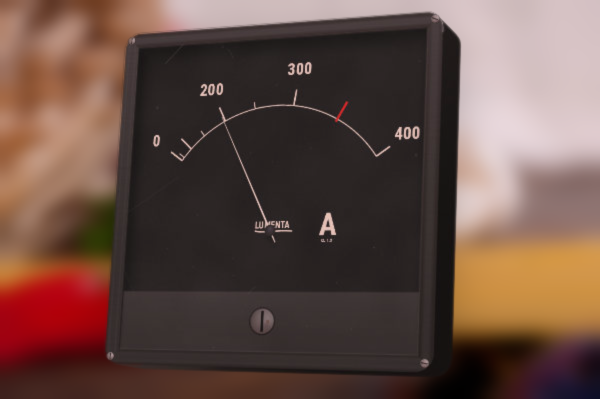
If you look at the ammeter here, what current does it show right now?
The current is 200 A
